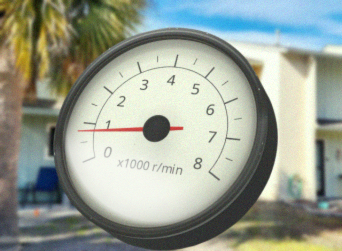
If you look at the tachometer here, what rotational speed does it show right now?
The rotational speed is 750 rpm
